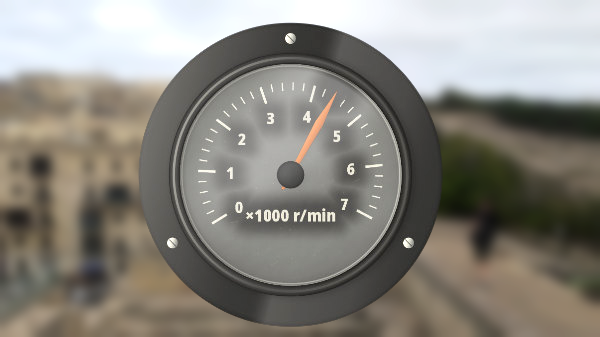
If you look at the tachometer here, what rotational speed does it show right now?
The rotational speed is 4400 rpm
